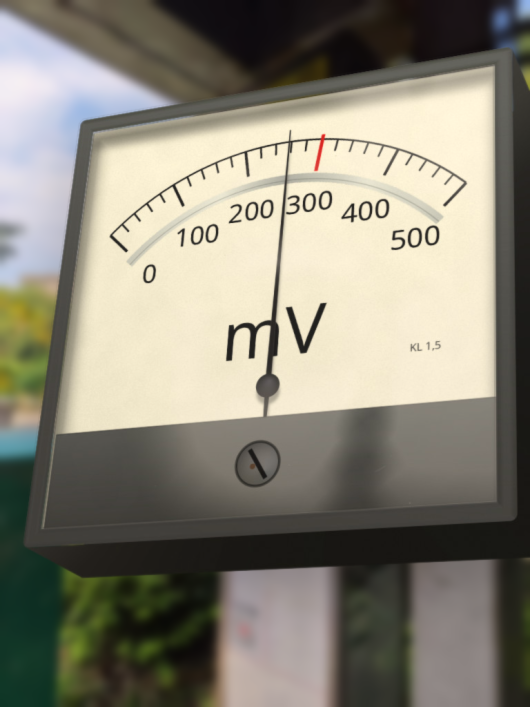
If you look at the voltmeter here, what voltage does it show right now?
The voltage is 260 mV
